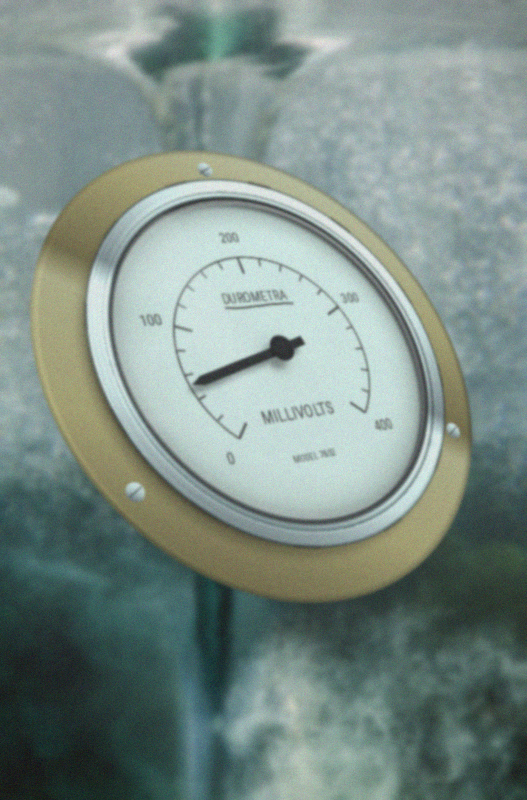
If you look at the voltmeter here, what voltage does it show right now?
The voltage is 50 mV
